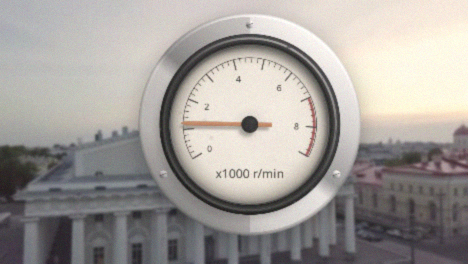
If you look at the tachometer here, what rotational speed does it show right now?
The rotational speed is 1200 rpm
